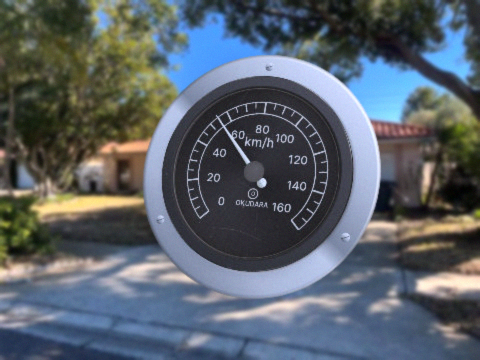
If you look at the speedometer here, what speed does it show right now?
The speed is 55 km/h
